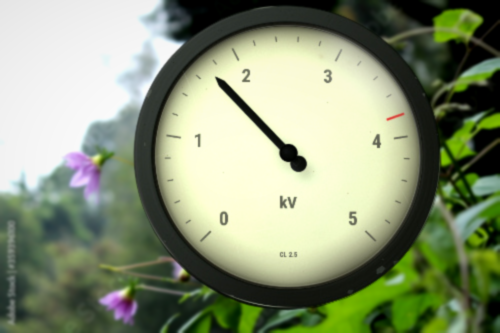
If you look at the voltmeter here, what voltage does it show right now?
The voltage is 1.7 kV
